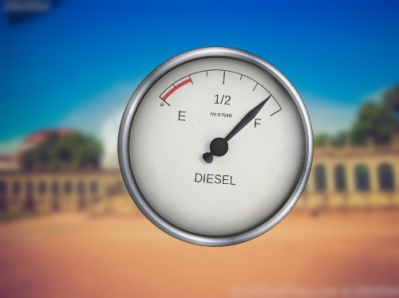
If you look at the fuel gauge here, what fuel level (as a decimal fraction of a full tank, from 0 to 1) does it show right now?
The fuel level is 0.875
